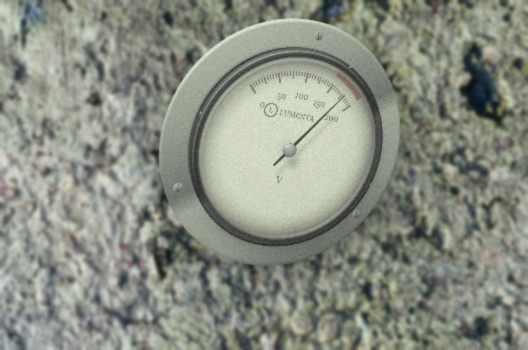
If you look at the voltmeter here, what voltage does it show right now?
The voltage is 175 V
